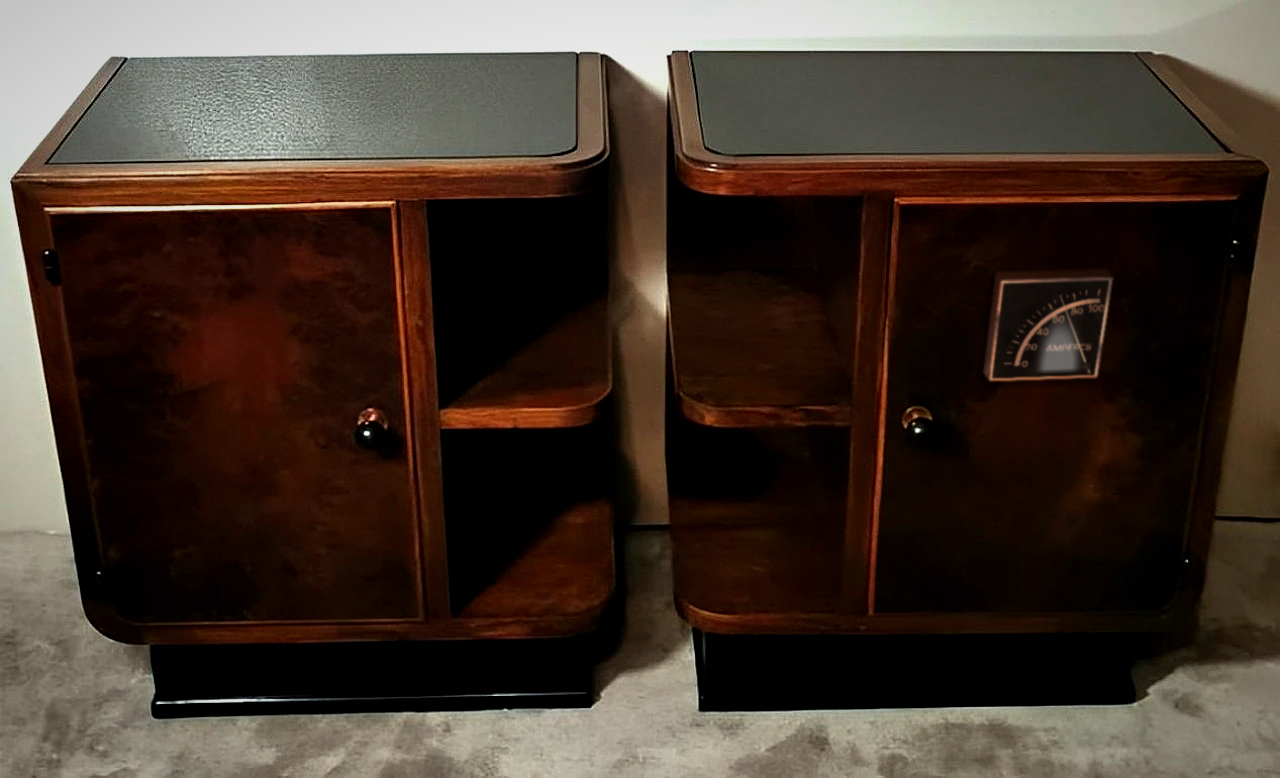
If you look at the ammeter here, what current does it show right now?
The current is 70 A
